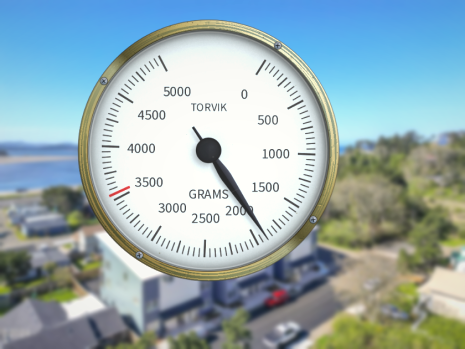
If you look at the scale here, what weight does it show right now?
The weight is 1900 g
